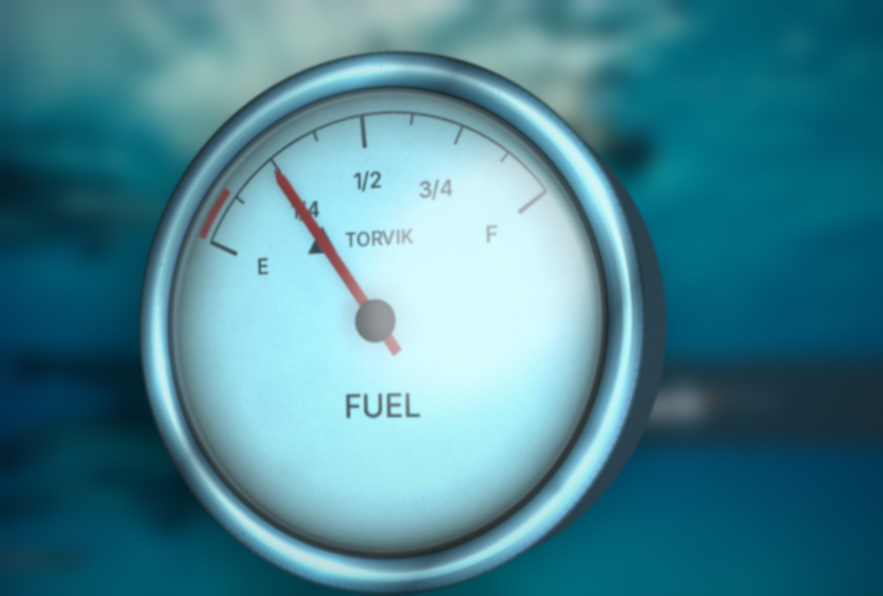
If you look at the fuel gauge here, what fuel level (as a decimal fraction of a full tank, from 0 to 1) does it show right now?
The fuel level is 0.25
